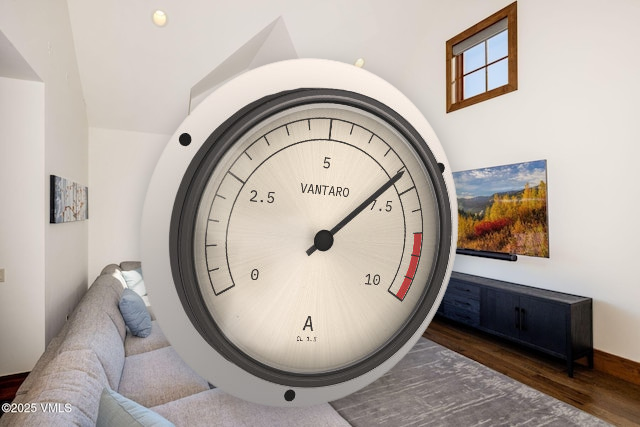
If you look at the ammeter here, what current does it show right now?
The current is 7 A
